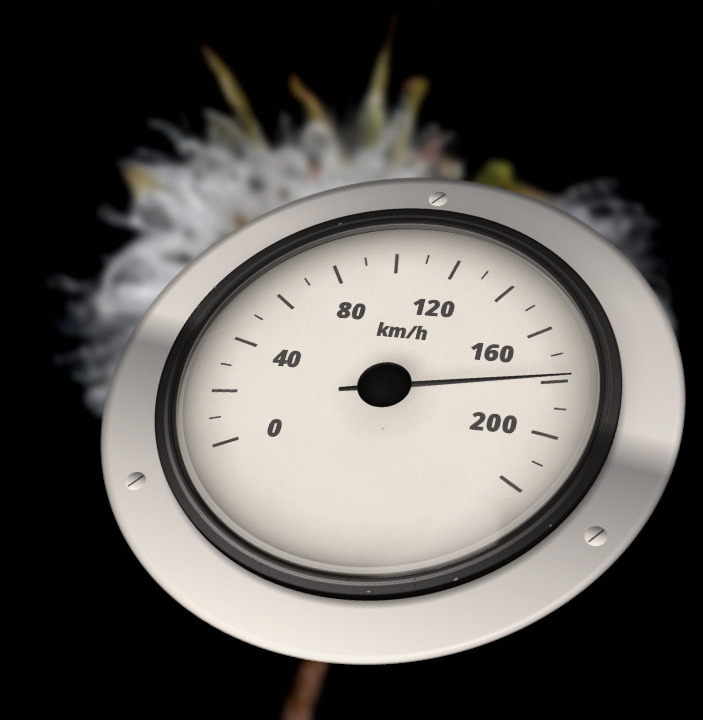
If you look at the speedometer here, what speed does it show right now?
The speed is 180 km/h
